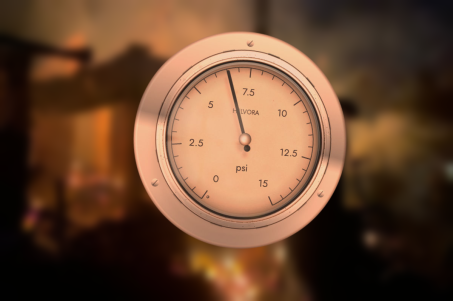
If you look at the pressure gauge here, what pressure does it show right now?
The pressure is 6.5 psi
